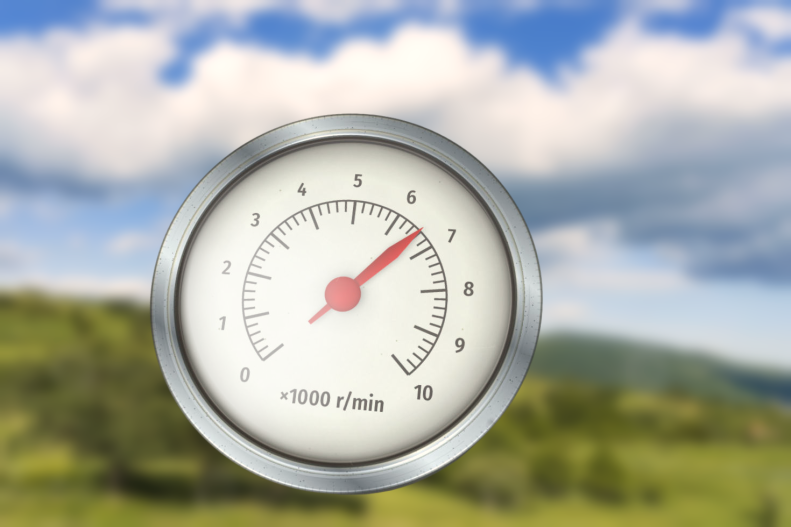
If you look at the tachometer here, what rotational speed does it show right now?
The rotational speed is 6600 rpm
